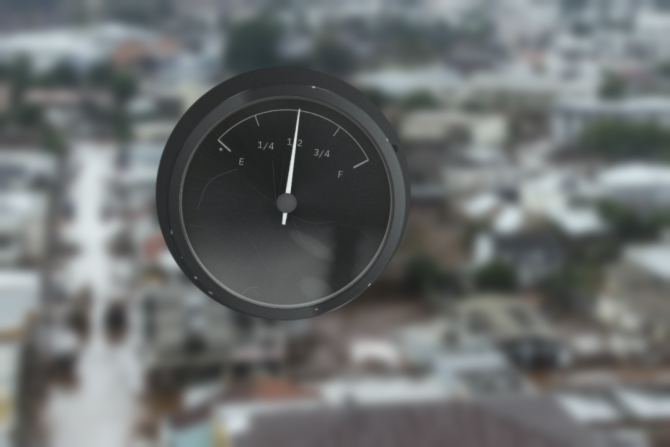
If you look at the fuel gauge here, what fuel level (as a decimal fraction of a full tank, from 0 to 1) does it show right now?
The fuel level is 0.5
